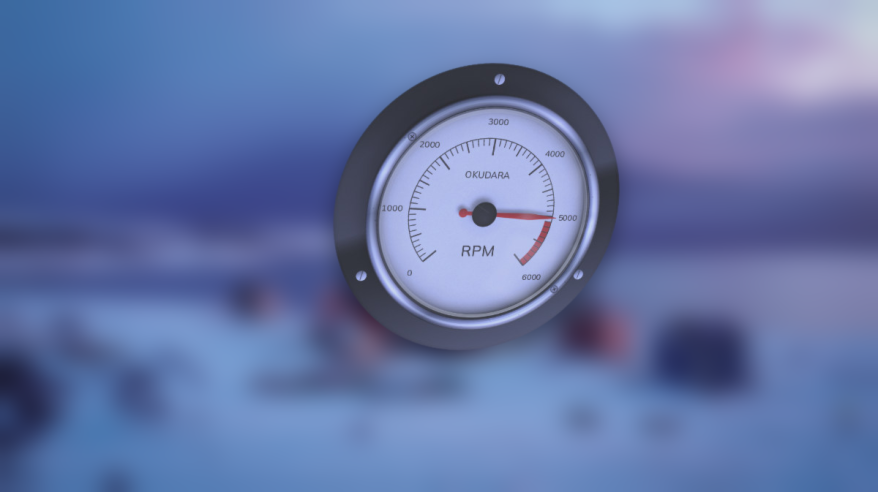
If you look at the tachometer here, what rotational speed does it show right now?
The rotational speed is 5000 rpm
